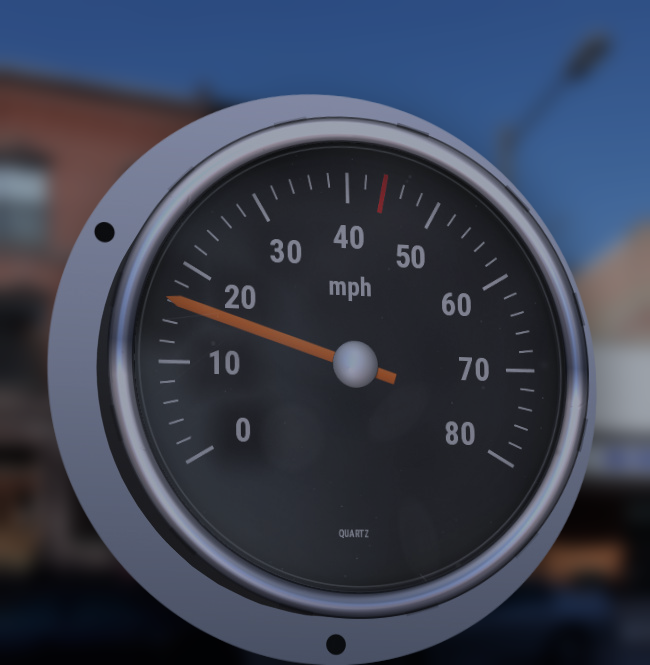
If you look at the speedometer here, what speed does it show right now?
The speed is 16 mph
